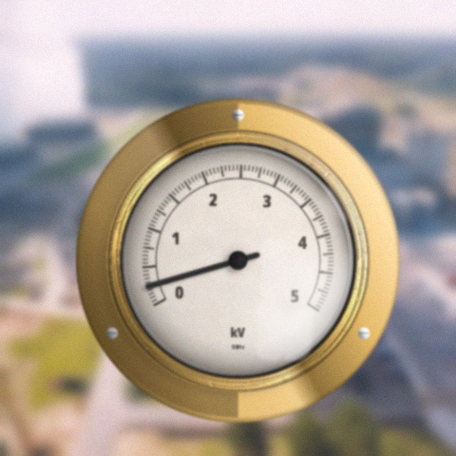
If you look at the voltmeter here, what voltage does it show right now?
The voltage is 0.25 kV
